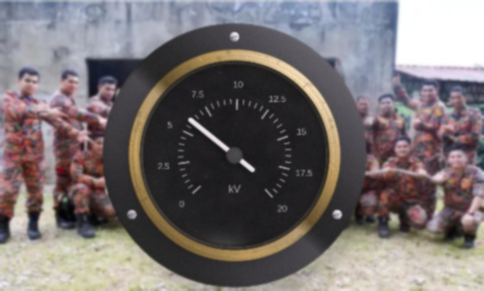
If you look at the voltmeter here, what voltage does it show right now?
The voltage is 6 kV
